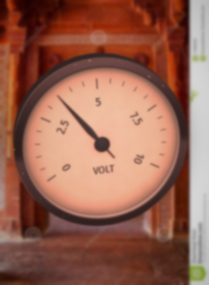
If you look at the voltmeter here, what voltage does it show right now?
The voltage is 3.5 V
